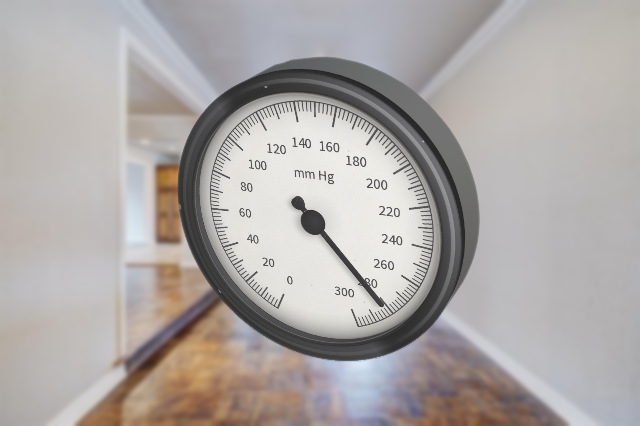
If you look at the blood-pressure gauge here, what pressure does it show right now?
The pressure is 280 mmHg
